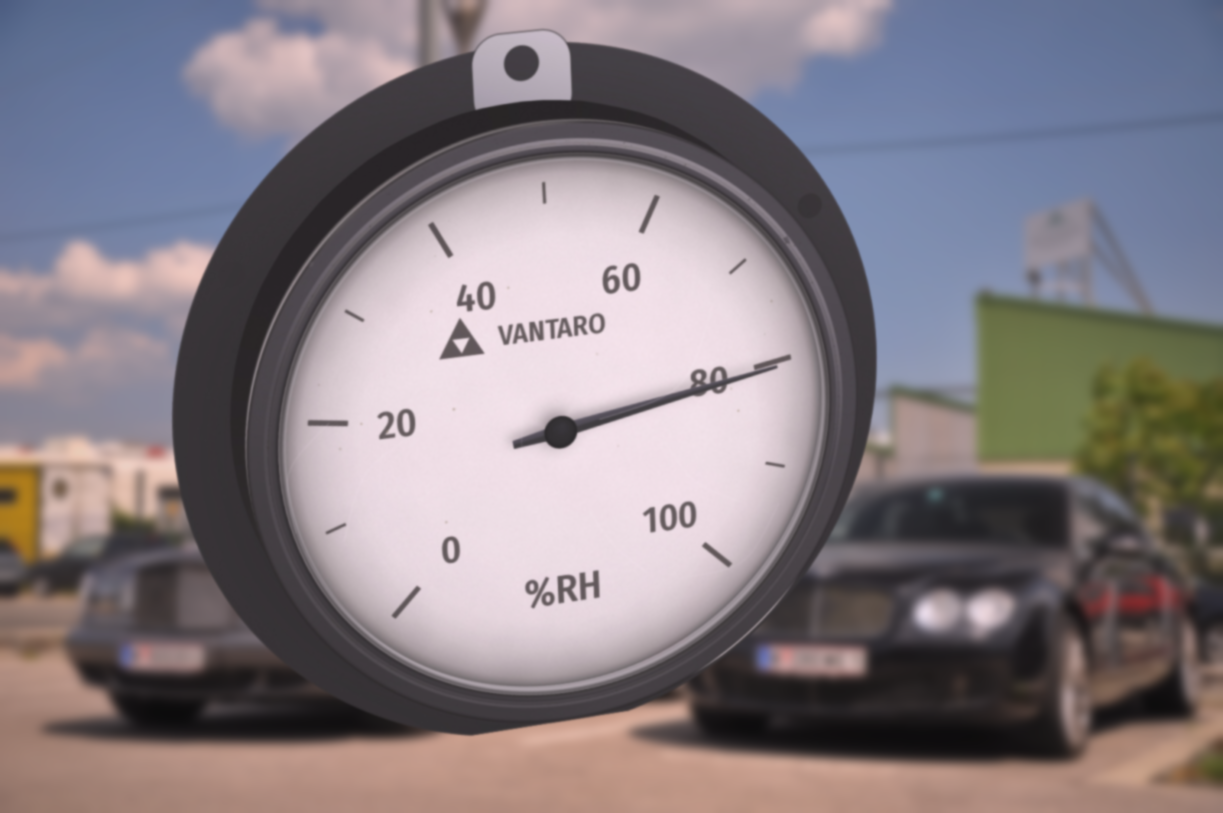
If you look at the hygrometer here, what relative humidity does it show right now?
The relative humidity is 80 %
